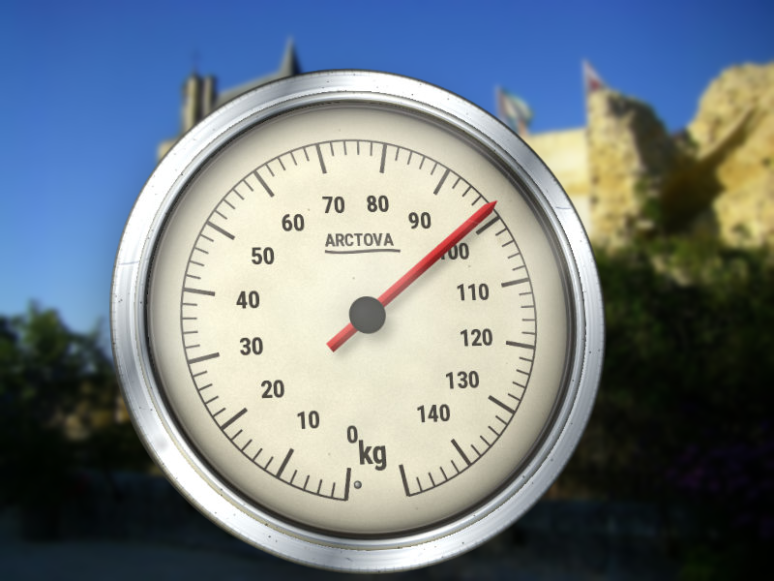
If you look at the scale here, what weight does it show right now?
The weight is 98 kg
